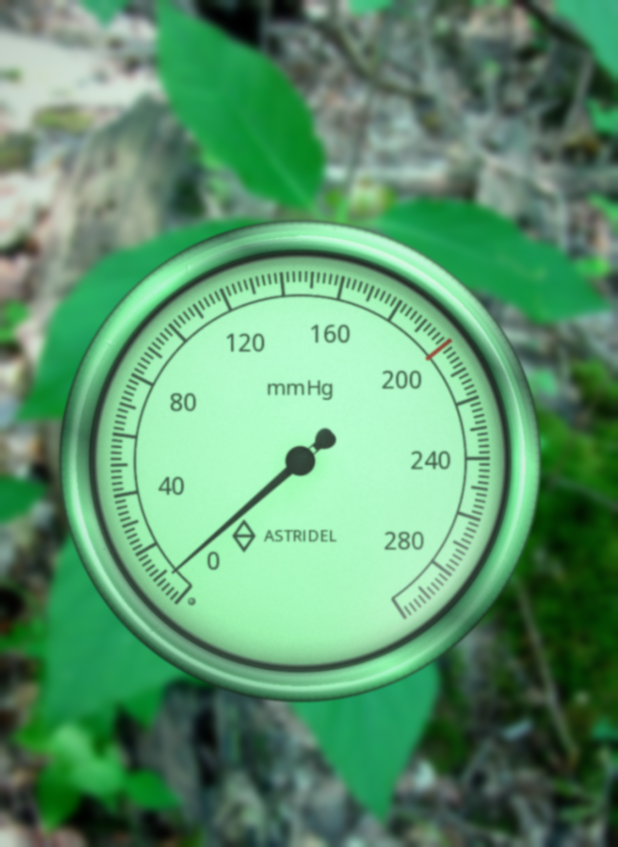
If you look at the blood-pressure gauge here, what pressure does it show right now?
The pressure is 8 mmHg
